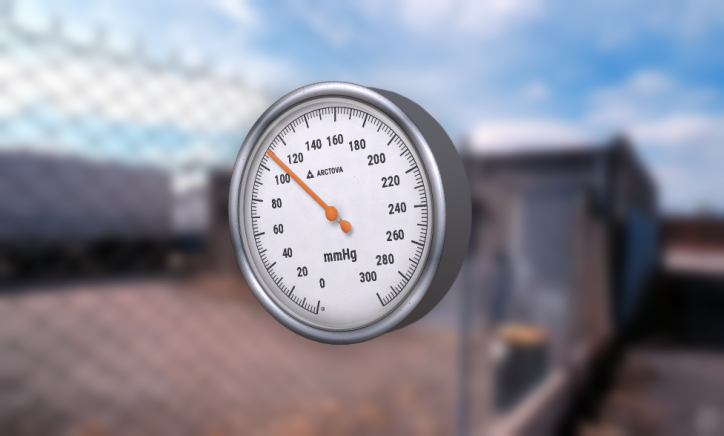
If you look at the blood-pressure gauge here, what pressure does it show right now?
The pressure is 110 mmHg
